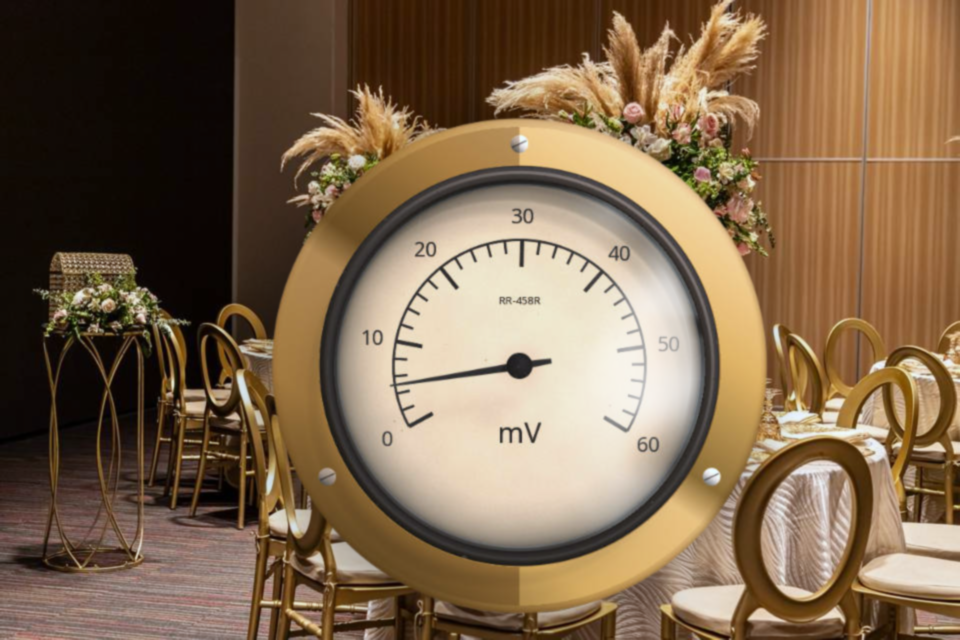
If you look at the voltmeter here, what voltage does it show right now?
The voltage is 5 mV
